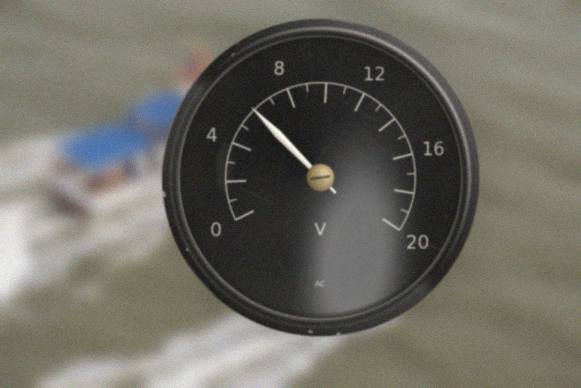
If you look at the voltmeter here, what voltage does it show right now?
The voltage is 6 V
